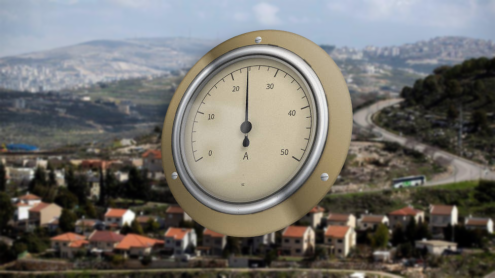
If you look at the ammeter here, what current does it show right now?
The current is 24 A
